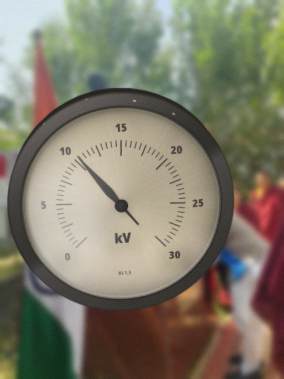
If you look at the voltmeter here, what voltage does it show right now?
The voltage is 10.5 kV
